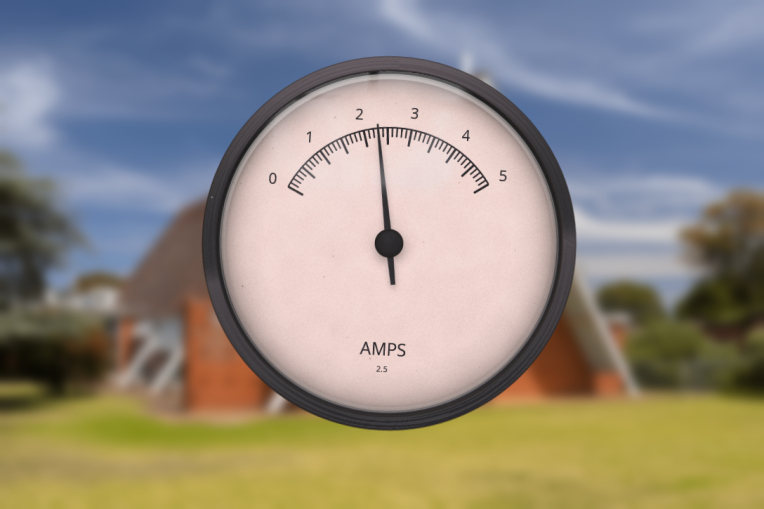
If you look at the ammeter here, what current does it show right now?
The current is 2.3 A
